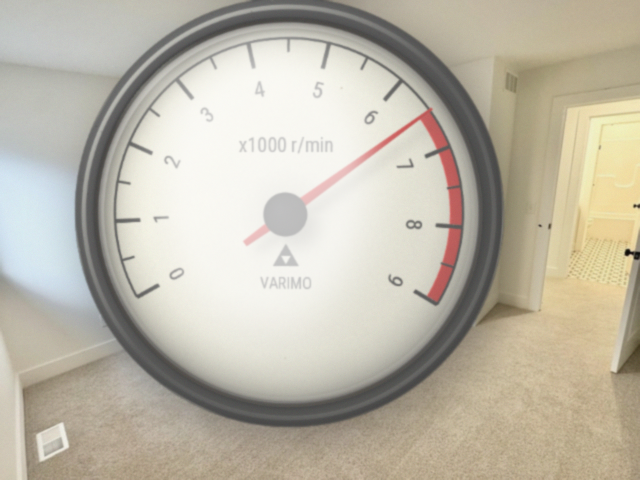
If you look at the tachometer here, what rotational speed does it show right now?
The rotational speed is 6500 rpm
